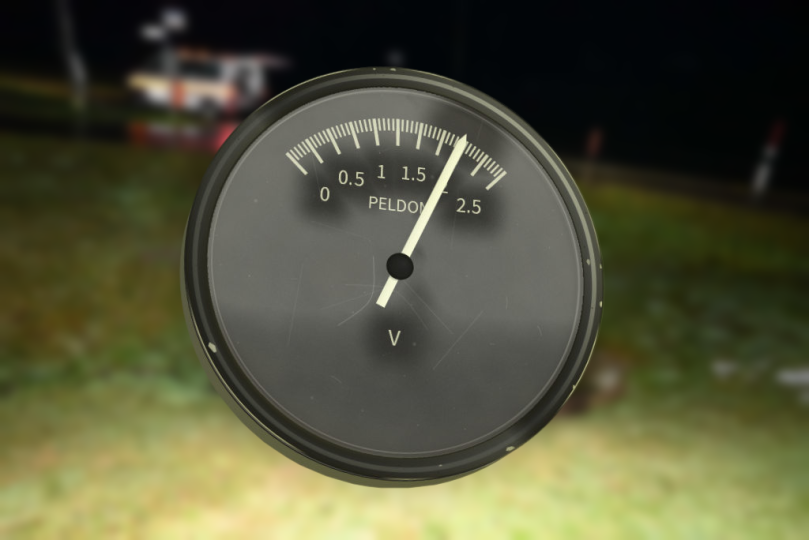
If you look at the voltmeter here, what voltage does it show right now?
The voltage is 1.95 V
